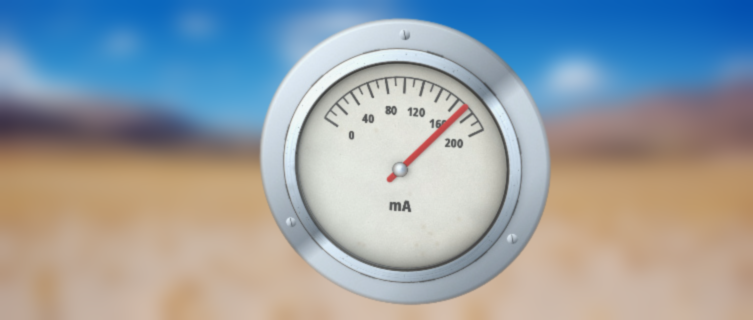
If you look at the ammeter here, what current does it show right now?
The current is 170 mA
